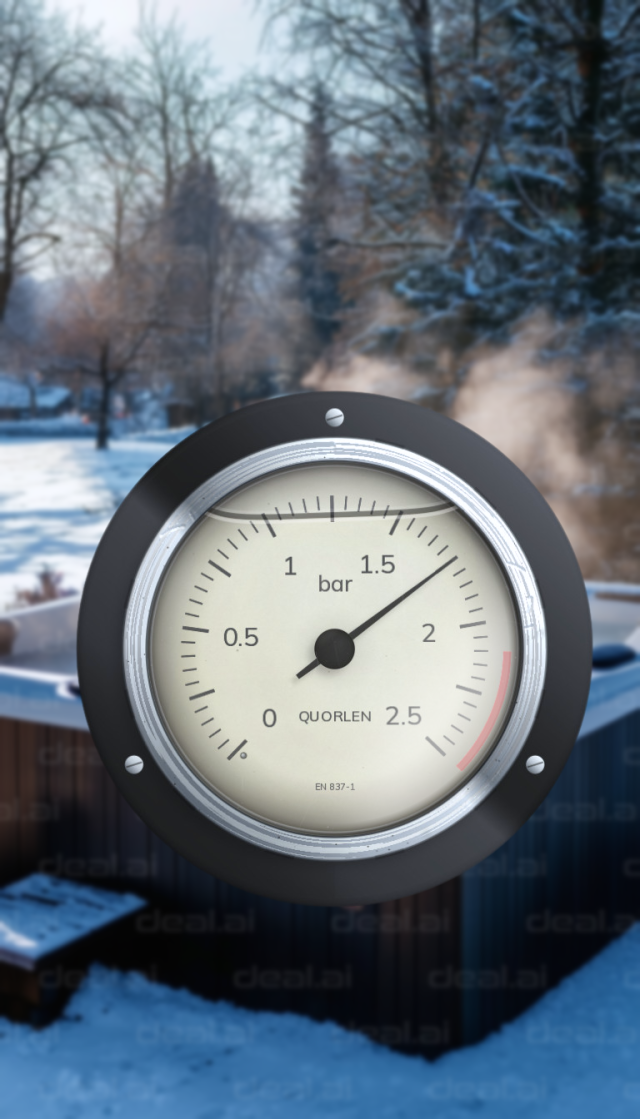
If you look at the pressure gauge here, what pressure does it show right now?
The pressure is 1.75 bar
